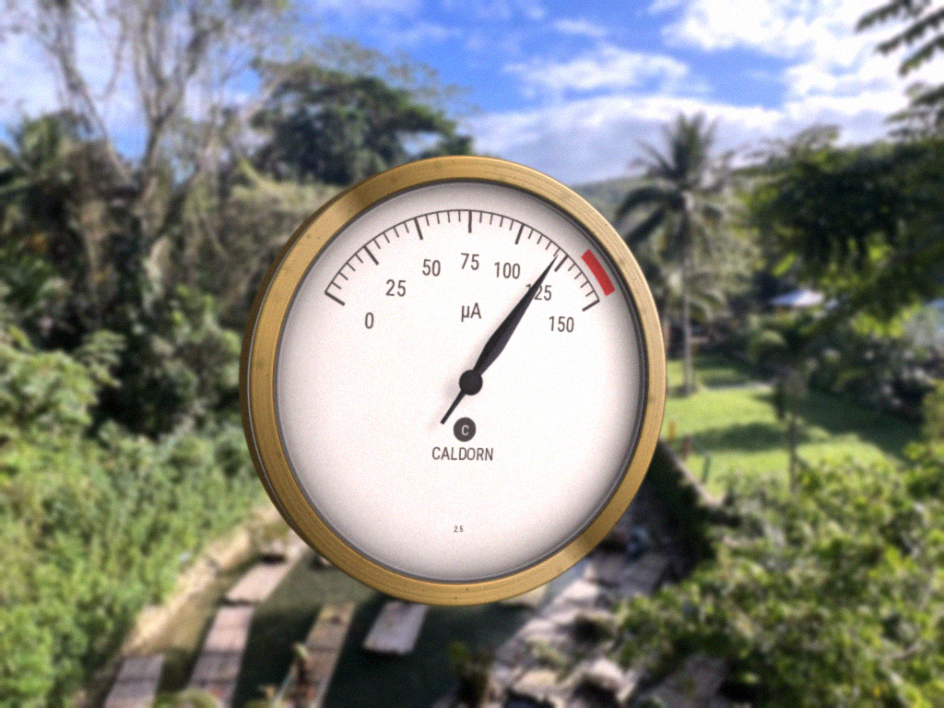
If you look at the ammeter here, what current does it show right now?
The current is 120 µA
